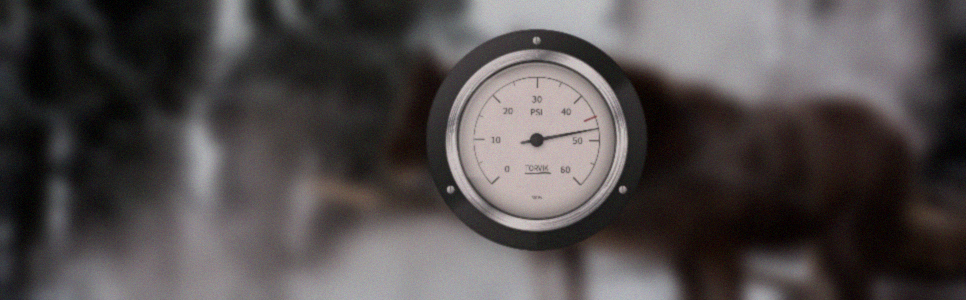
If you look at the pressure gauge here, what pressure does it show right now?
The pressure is 47.5 psi
